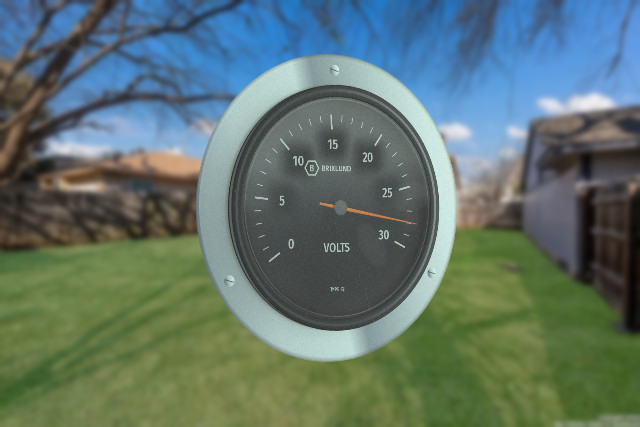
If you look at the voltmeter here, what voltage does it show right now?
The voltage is 28 V
